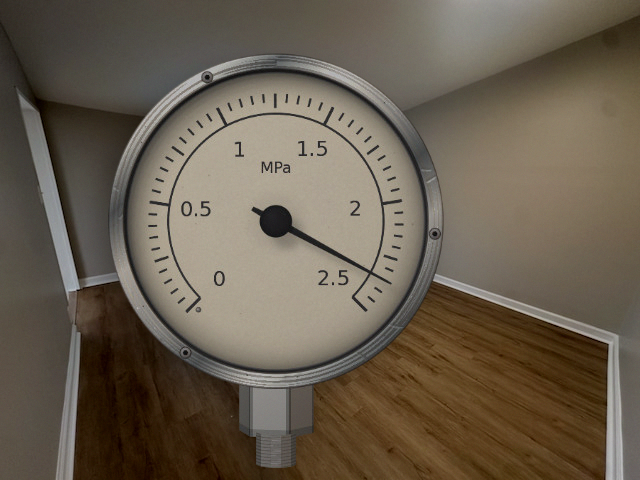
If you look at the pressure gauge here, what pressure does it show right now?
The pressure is 2.35 MPa
